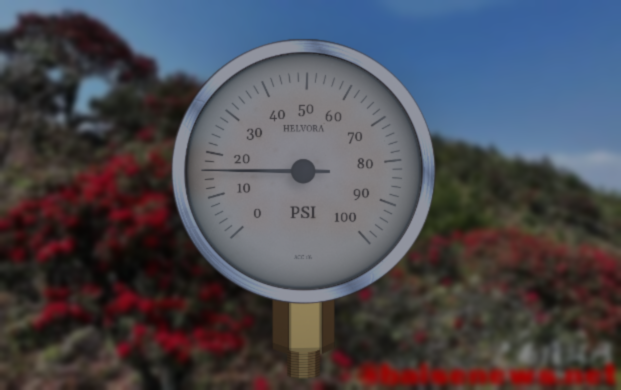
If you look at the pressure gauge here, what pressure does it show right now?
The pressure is 16 psi
